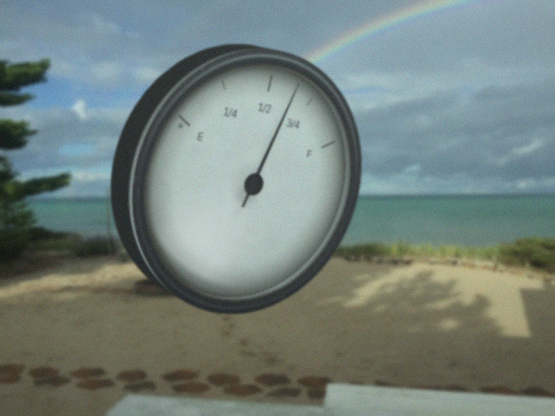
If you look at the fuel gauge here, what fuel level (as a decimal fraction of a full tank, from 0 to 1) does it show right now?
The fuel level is 0.625
